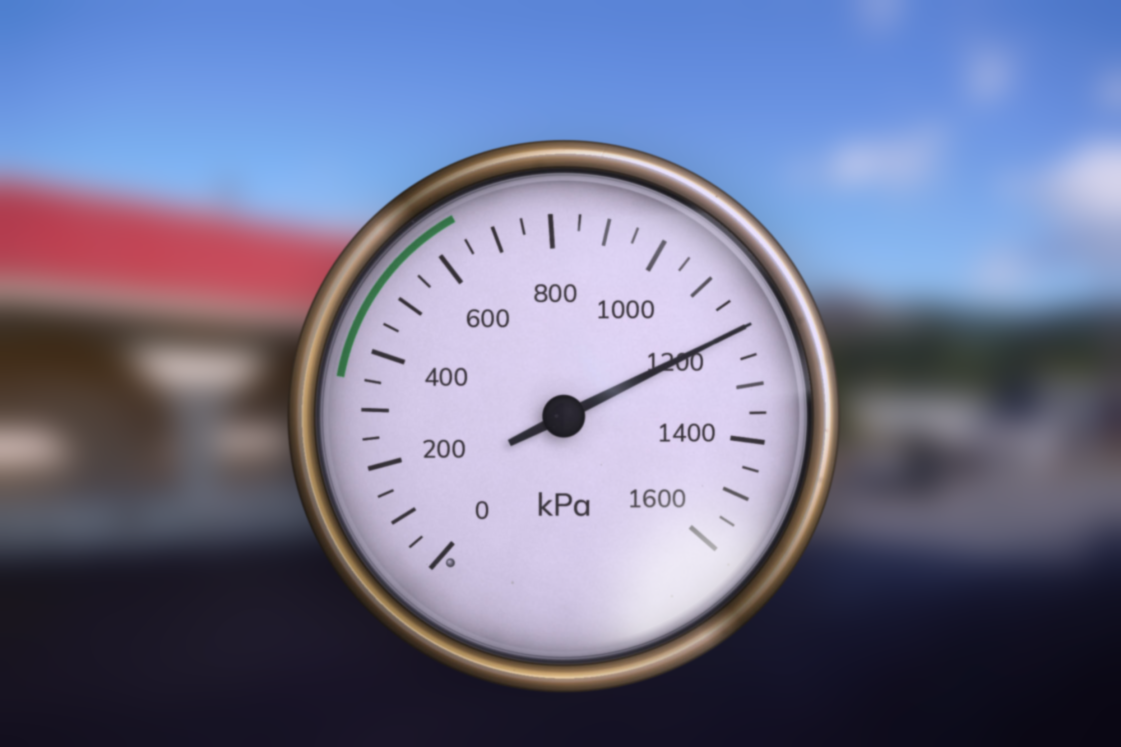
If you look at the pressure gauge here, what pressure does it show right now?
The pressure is 1200 kPa
